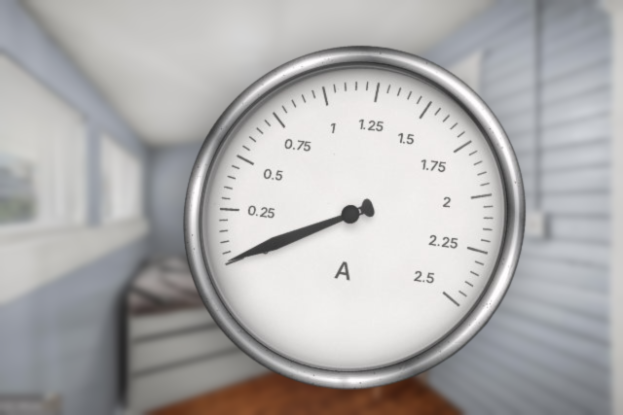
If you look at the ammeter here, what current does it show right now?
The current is 0 A
